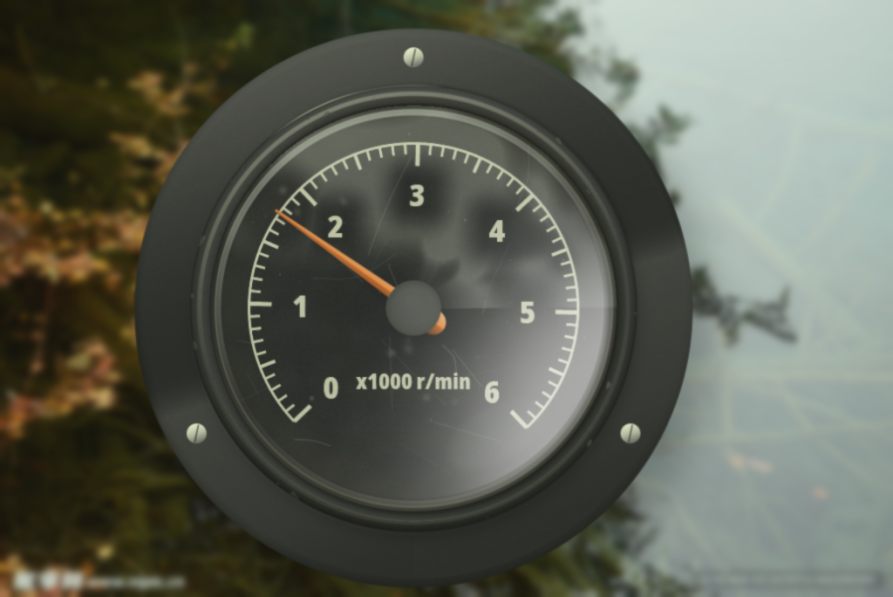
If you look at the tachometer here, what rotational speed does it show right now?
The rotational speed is 1750 rpm
